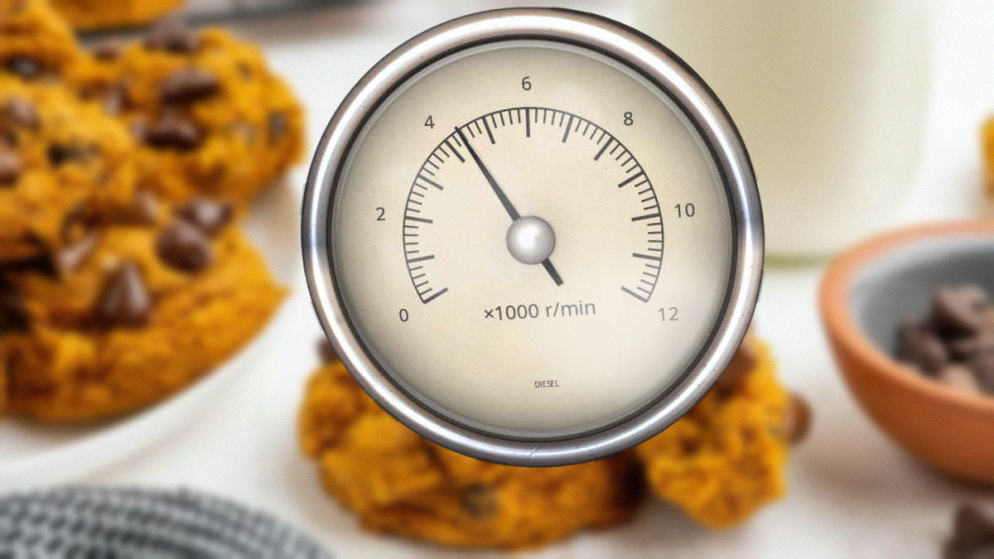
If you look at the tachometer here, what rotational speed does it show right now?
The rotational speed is 4400 rpm
